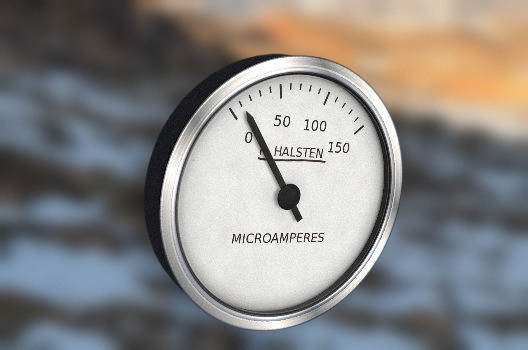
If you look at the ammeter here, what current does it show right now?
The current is 10 µA
